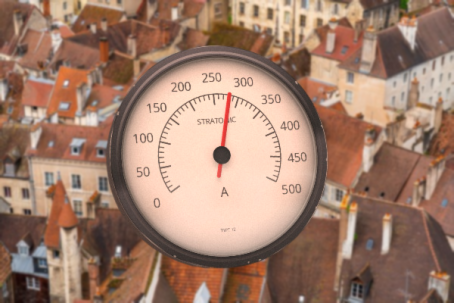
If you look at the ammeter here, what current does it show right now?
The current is 280 A
